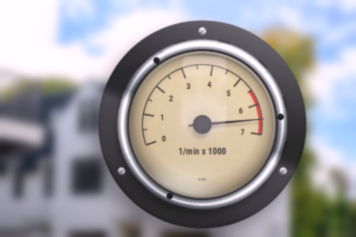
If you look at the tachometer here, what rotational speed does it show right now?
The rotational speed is 6500 rpm
